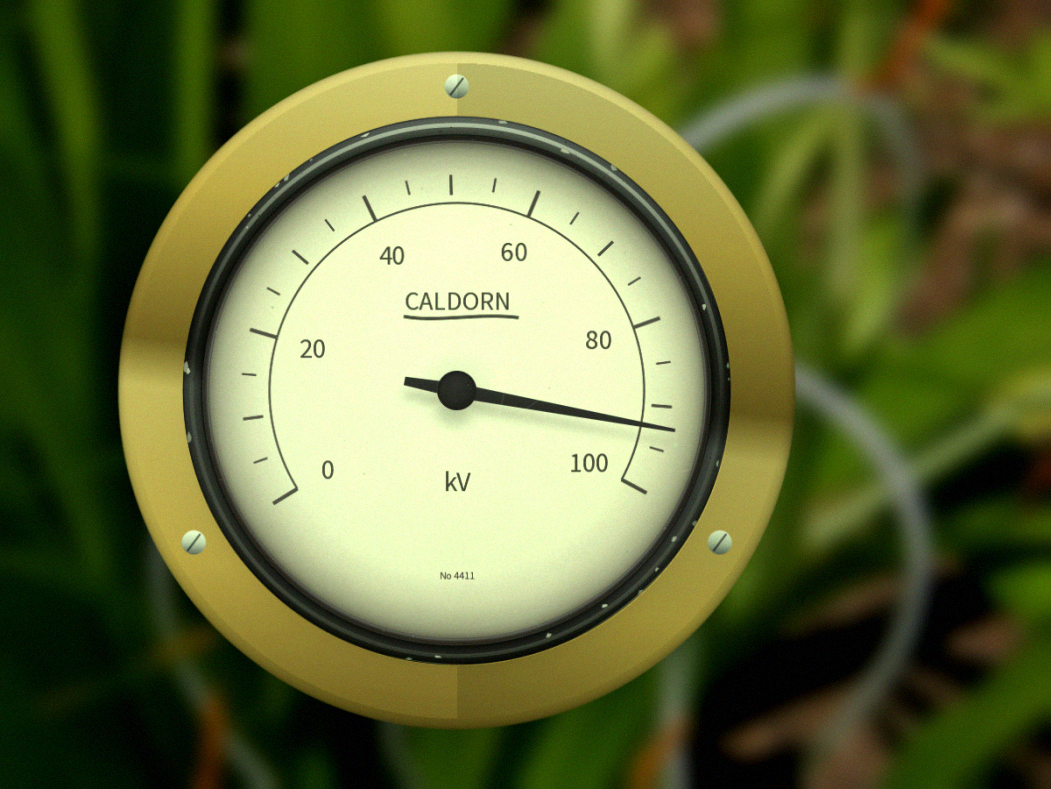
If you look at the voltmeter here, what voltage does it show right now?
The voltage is 92.5 kV
